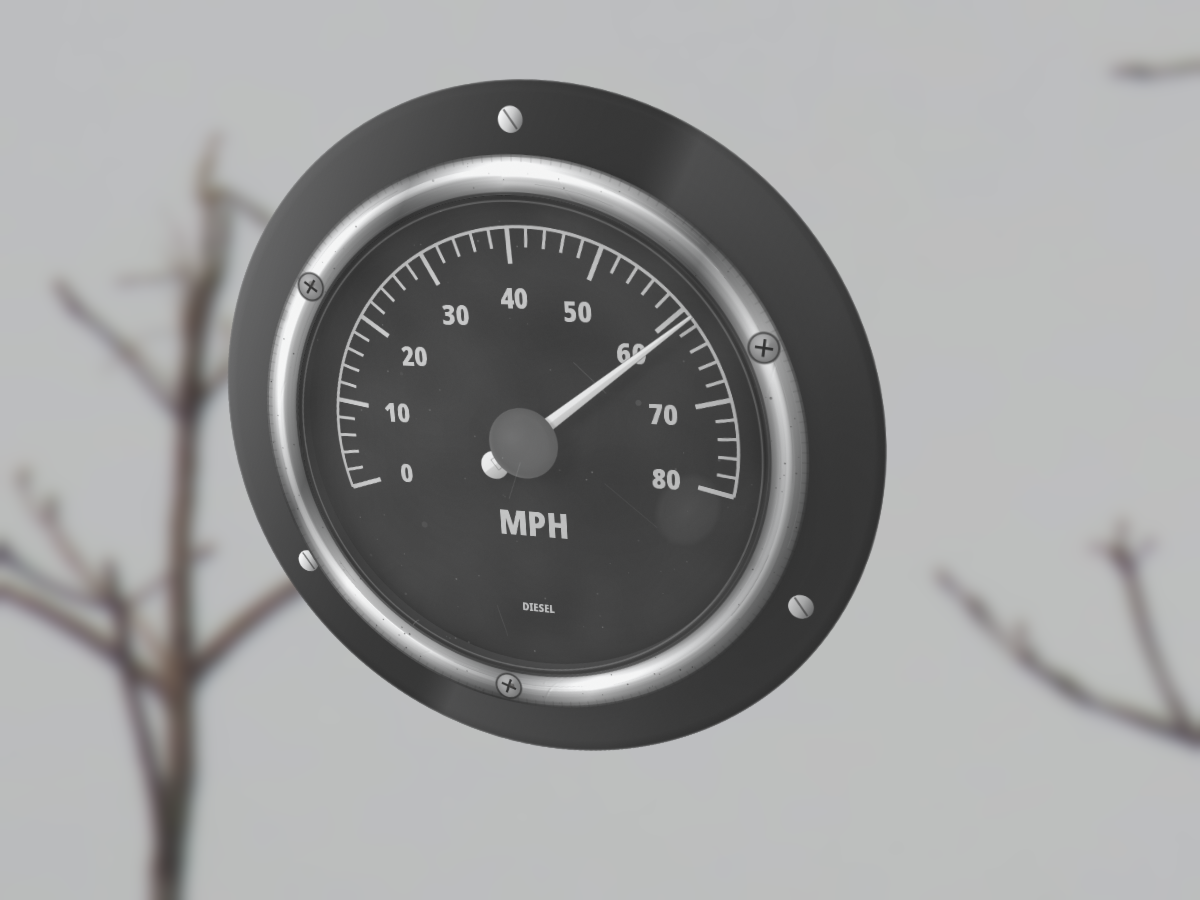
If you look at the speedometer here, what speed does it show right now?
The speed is 61 mph
